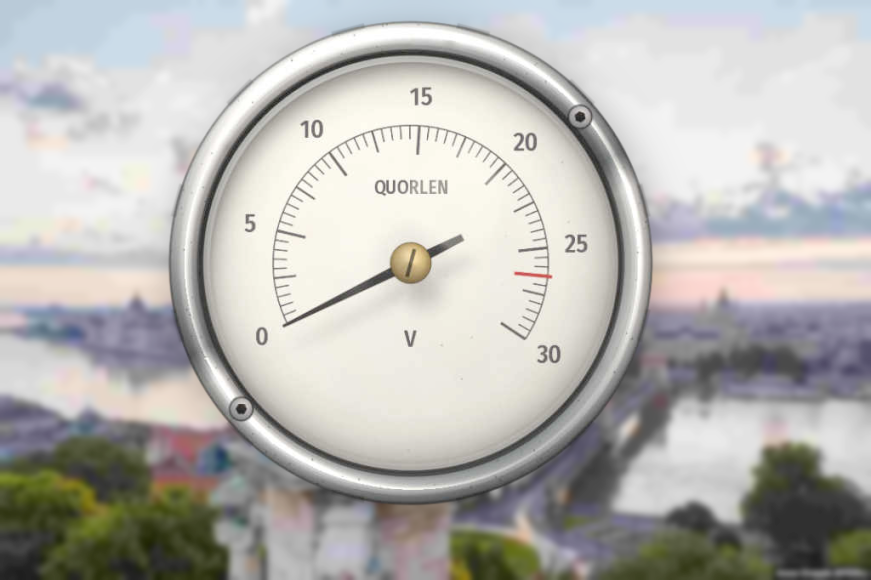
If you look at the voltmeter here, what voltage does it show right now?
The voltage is 0 V
